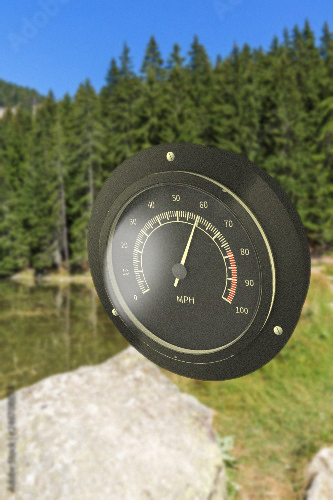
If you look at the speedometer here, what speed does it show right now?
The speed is 60 mph
